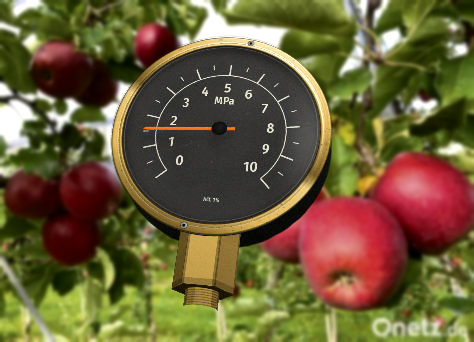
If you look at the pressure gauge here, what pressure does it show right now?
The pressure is 1.5 MPa
